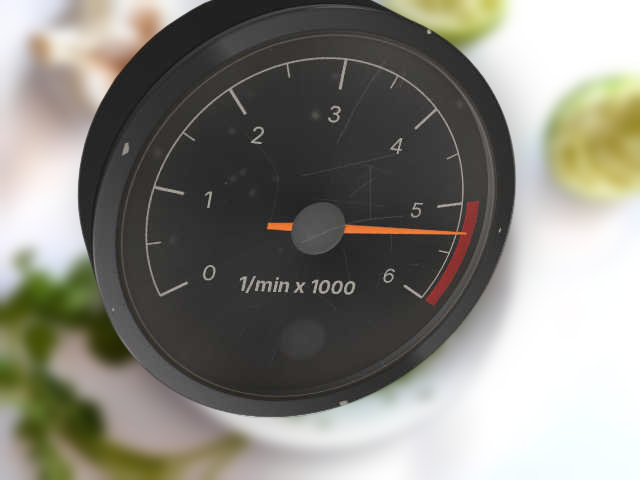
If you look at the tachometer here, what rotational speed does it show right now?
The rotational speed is 5250 rpm
